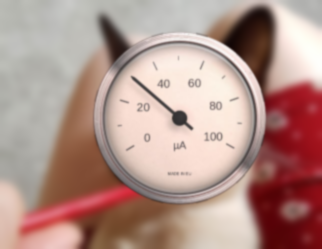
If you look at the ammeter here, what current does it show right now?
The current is 30 µA
